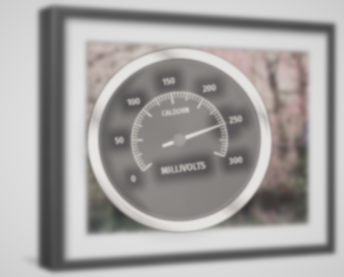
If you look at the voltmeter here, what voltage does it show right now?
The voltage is 250 mV
